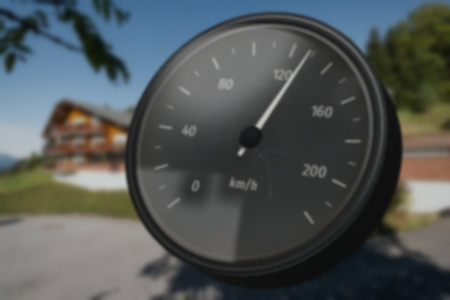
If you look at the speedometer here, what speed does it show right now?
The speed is 130 km/h
